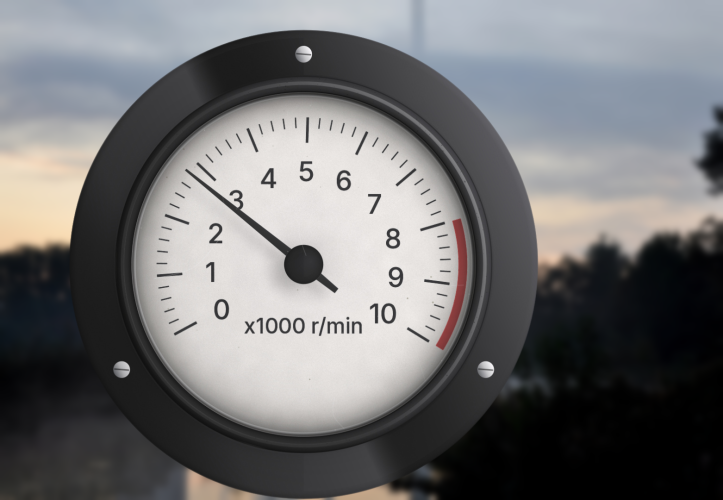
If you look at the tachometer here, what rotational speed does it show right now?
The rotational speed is 2800 rpm
